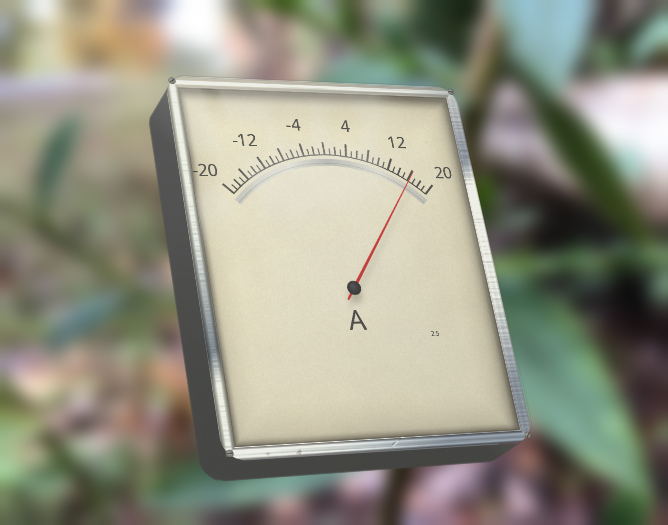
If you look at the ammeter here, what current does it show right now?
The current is 16 A
